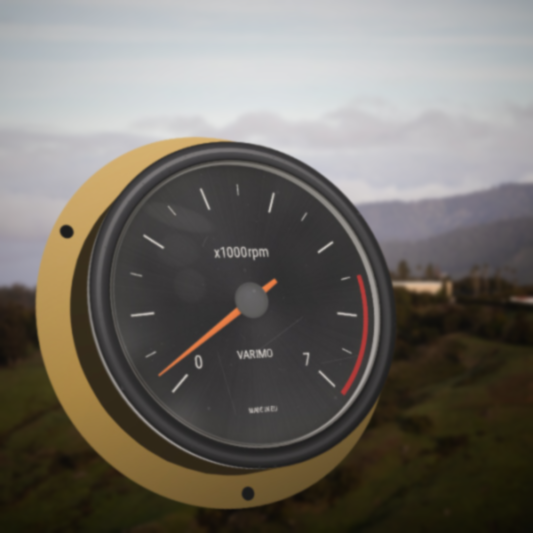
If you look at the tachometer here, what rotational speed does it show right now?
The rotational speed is 250 rpm
